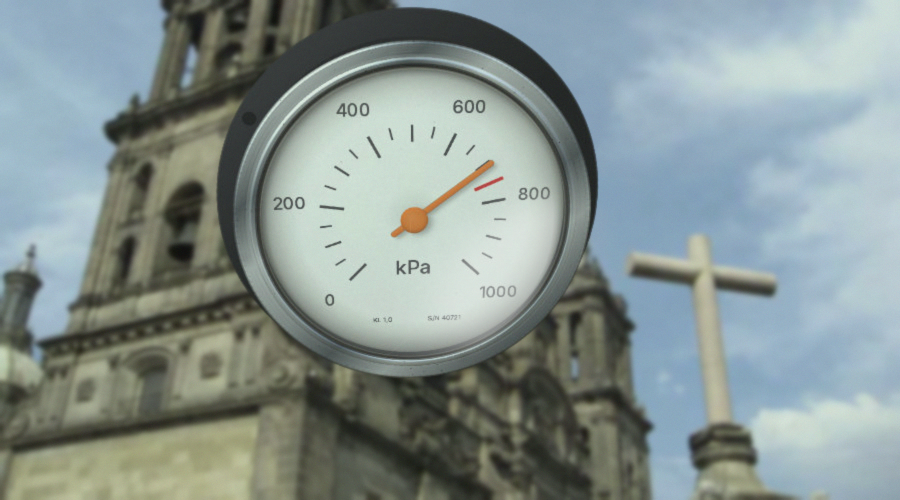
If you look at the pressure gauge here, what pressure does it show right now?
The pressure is 700 kPa
